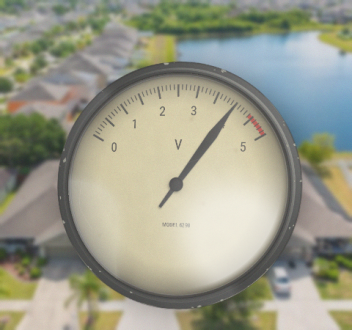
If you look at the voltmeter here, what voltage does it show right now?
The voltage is 4 V
